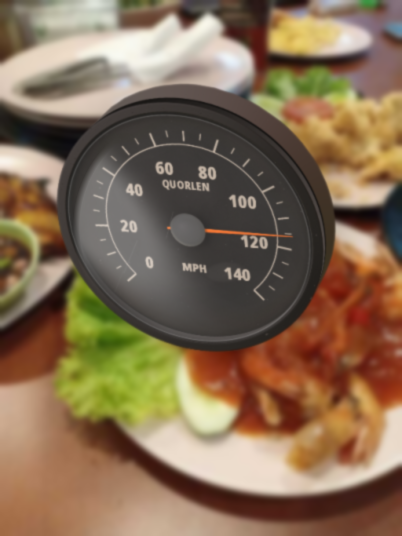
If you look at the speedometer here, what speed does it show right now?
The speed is 115 mph
